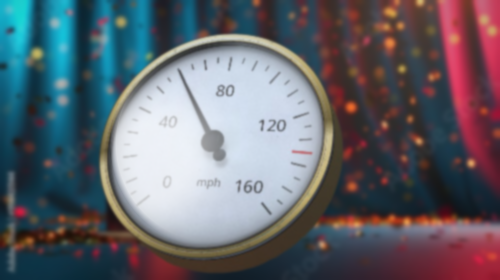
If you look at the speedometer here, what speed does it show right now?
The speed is 60 mph
